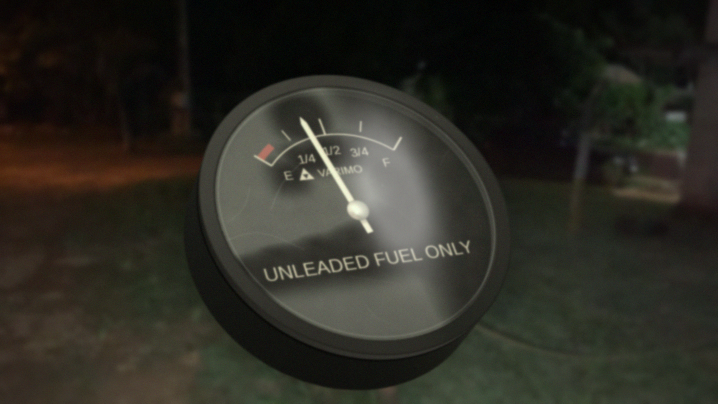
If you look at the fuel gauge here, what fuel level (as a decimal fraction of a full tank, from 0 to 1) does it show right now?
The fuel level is 0.375
